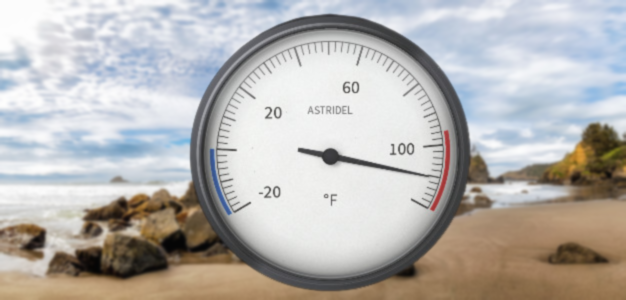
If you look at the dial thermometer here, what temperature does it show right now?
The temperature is 110 °F
